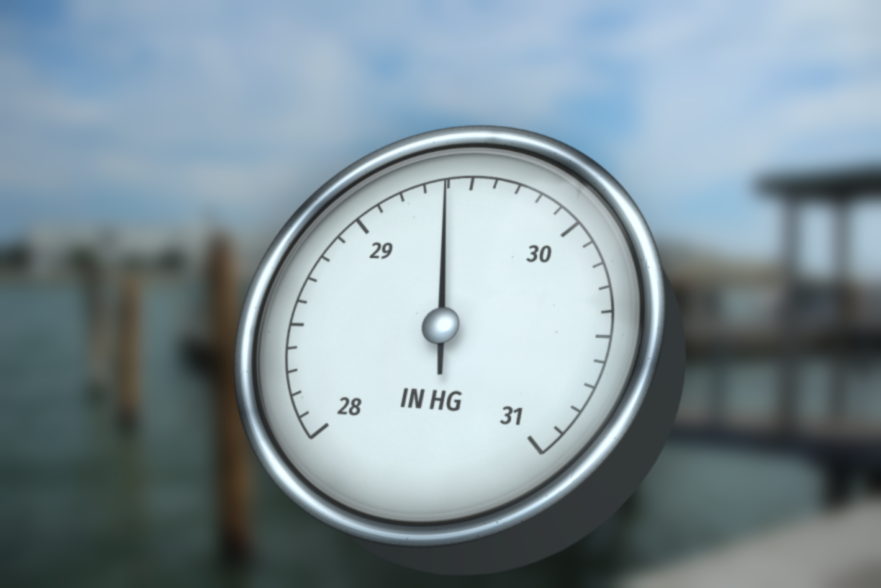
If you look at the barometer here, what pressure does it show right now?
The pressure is 29.4 inHg
